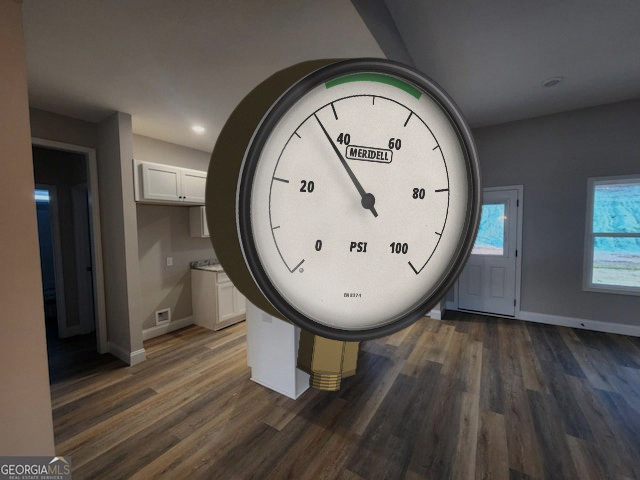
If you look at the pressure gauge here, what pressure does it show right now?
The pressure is 35 psi
